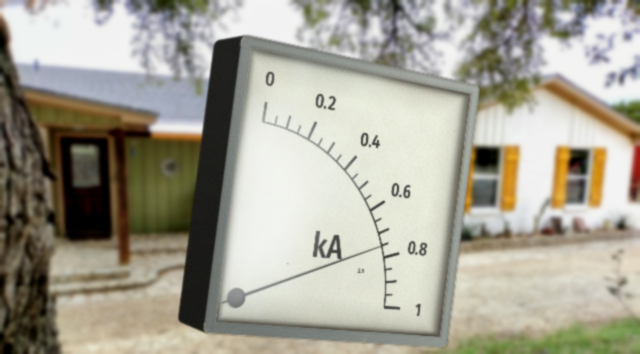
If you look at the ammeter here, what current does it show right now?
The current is 0.75 kA
